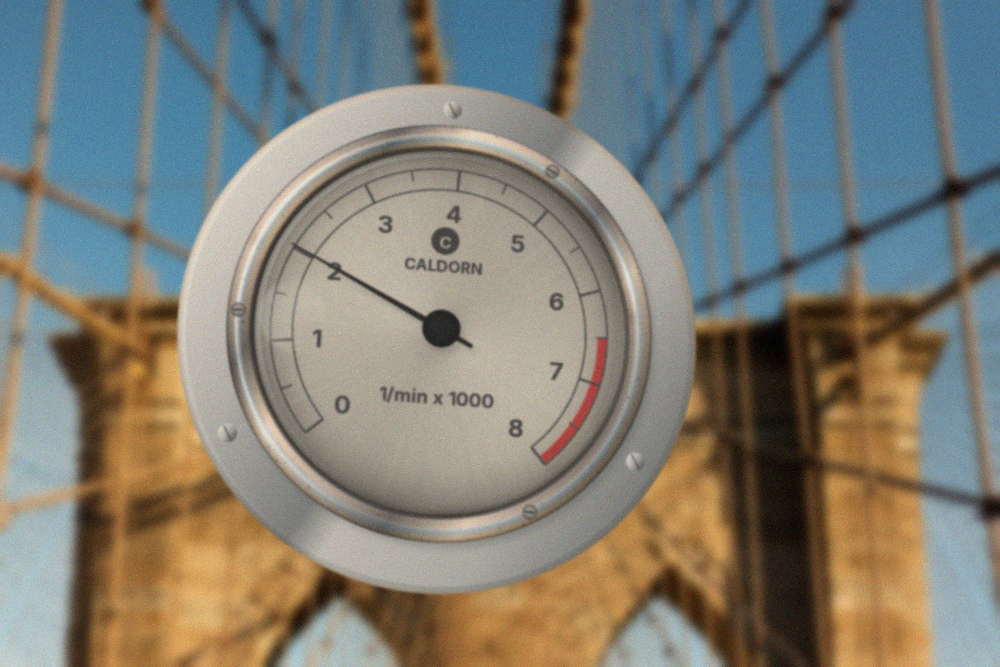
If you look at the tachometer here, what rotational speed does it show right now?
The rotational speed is 2000 rpm
